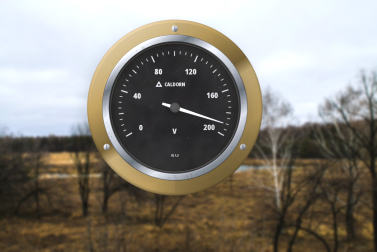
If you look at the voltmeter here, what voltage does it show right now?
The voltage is 190 V
